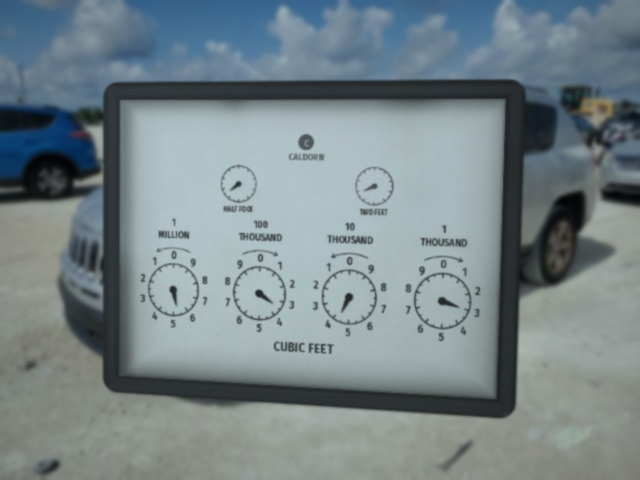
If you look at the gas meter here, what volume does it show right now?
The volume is 534300 ft³
